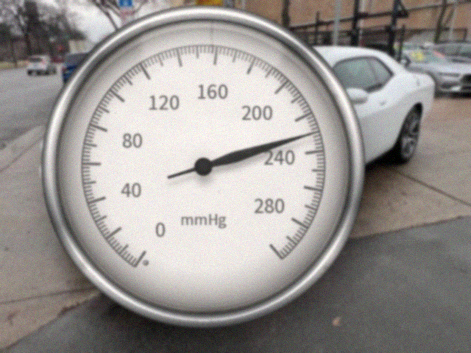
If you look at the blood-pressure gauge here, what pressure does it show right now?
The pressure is 230 mmHg
